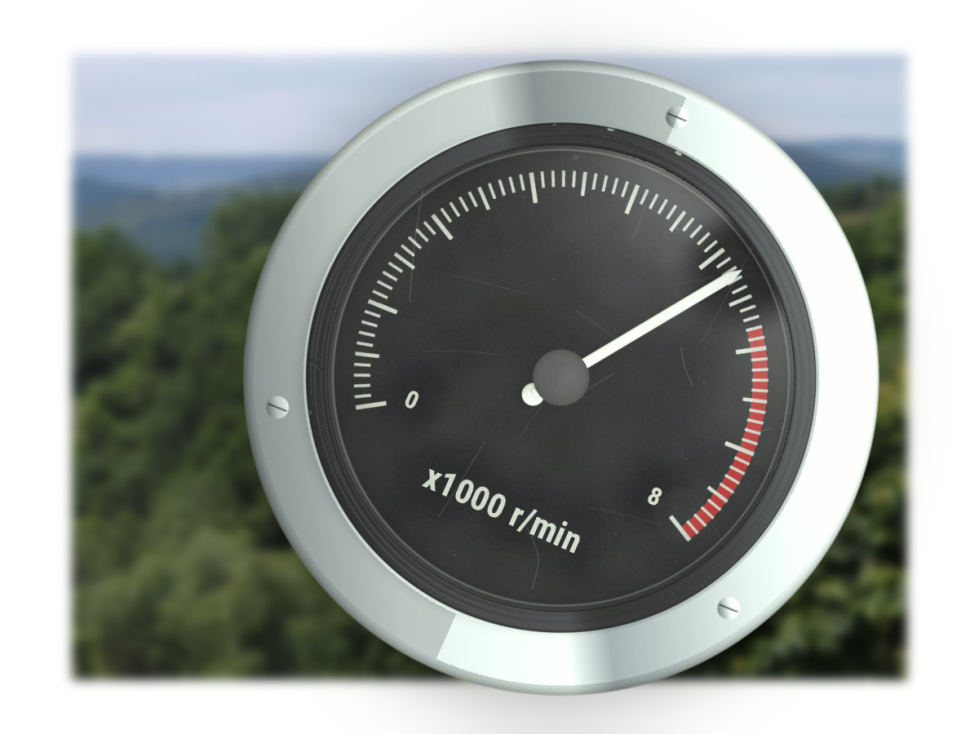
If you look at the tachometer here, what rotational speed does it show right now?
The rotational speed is 5250 rpm
